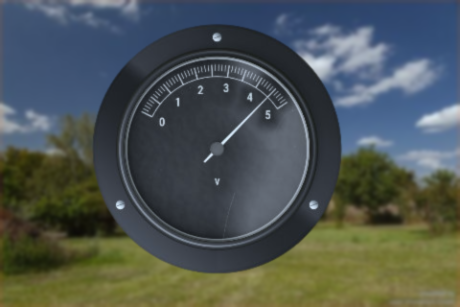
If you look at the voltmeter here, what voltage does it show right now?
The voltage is 4.5 V
